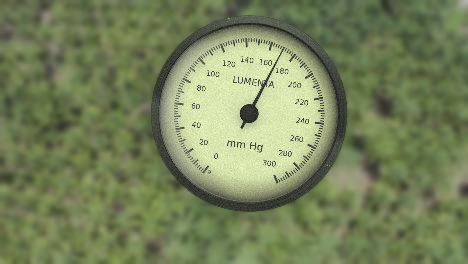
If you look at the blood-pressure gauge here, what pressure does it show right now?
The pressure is 170 mmHg
